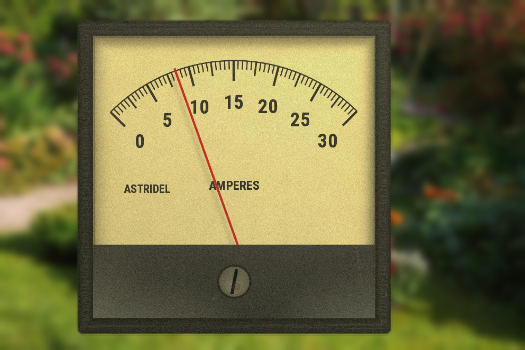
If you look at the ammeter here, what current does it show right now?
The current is 8.5 A
